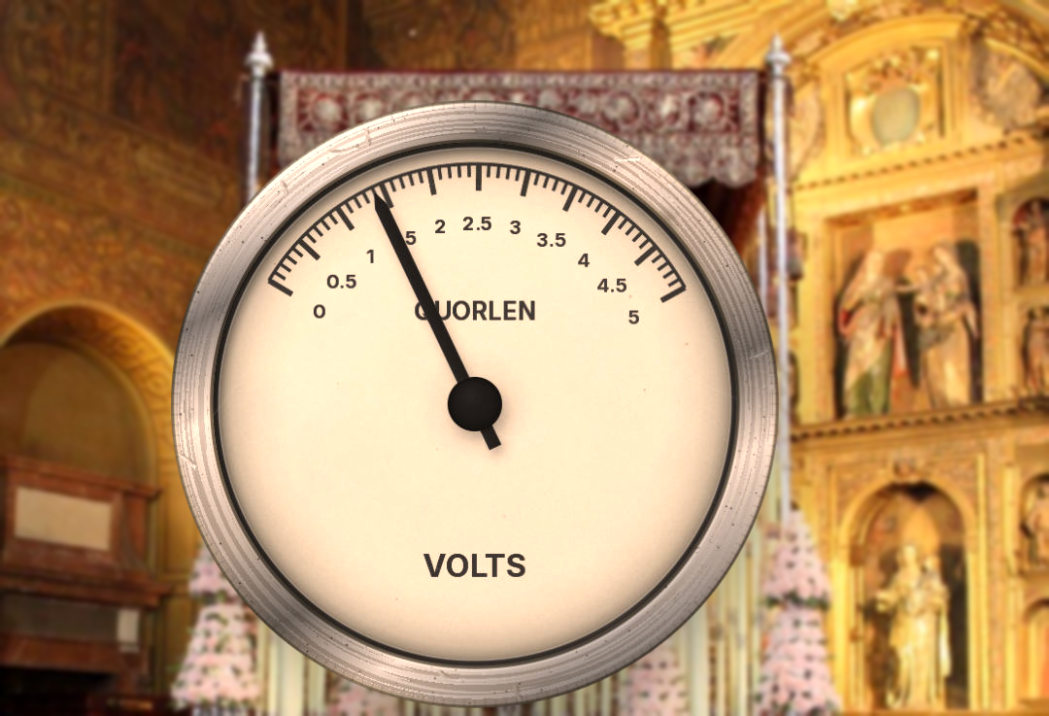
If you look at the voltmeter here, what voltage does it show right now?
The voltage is 1.4 V
